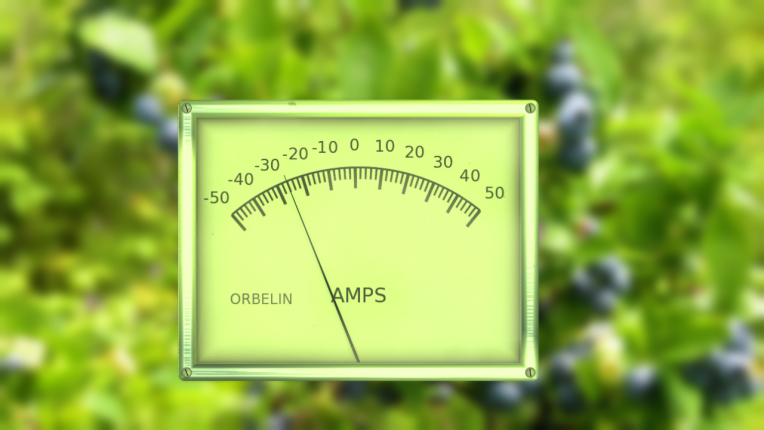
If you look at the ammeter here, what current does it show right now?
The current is -26 A
